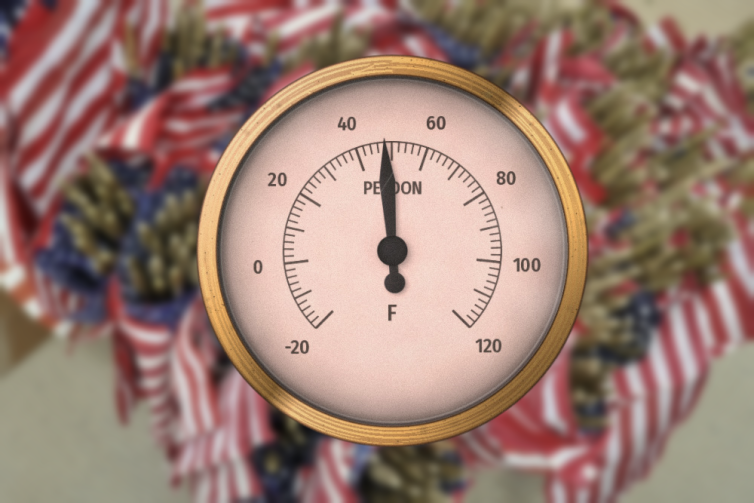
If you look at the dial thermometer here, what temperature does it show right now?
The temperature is 48 °F
